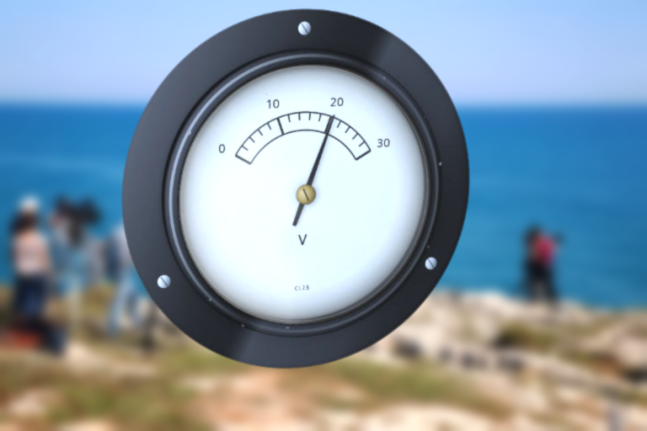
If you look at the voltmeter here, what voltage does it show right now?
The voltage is 20 V
